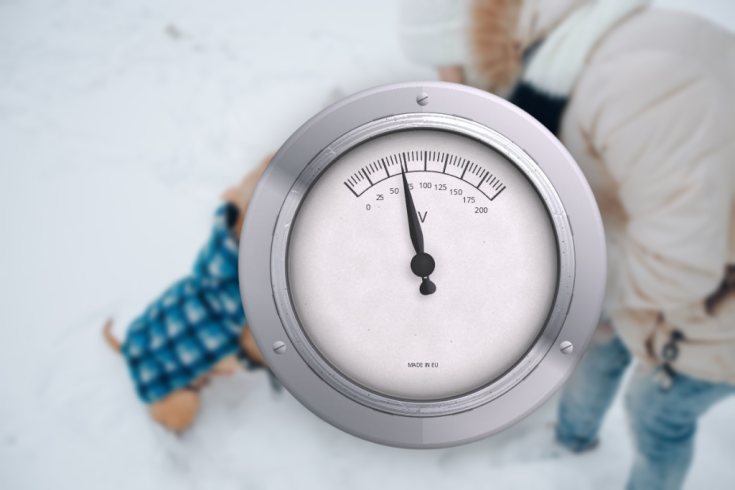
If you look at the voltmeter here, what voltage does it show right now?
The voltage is 70 V
